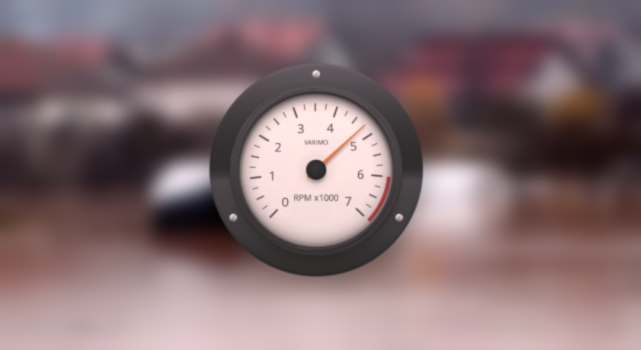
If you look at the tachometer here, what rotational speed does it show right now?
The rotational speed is 4750 rpm
